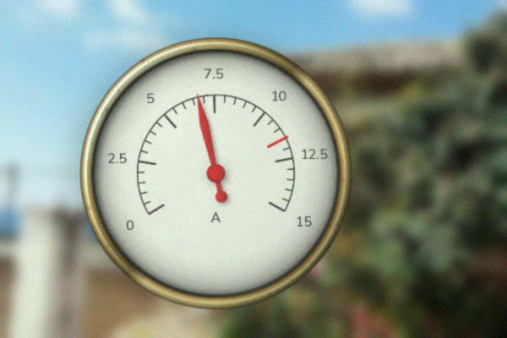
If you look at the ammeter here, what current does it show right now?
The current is 6.75 A
